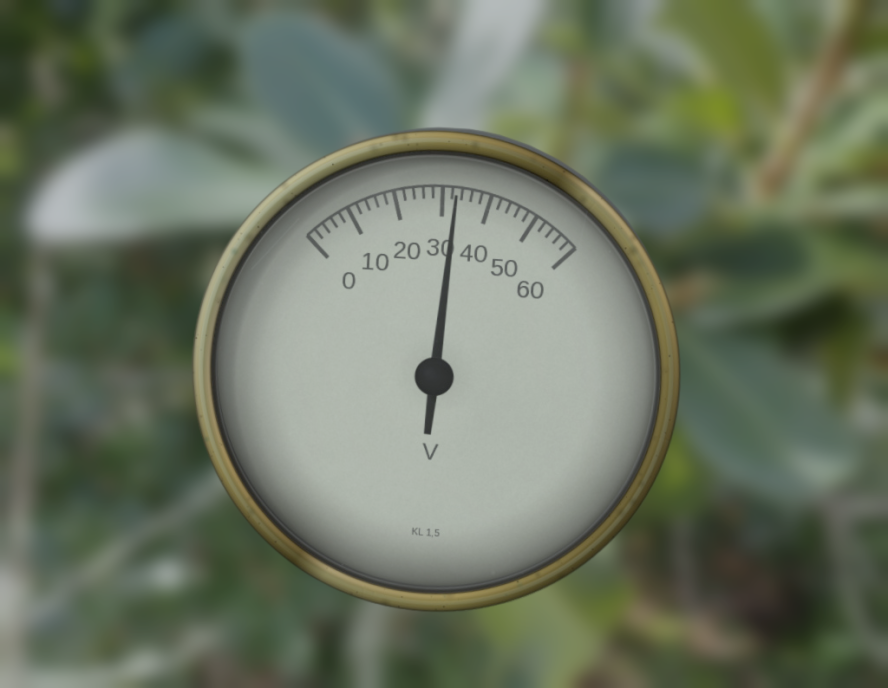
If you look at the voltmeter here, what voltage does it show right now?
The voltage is 33 V
